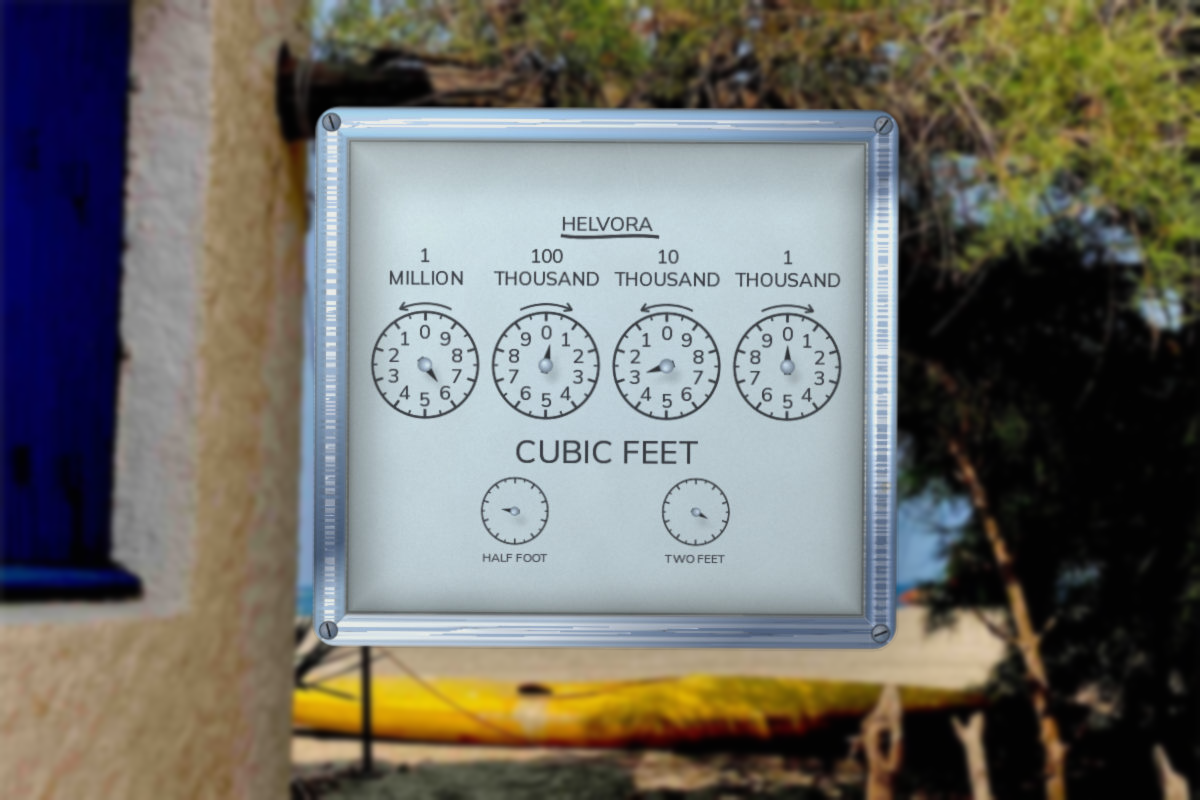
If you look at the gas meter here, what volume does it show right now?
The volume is 603000 ft³
